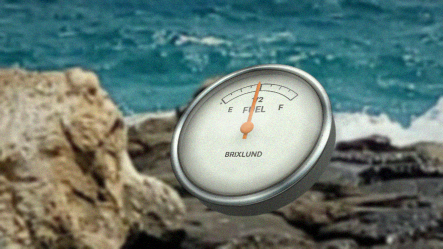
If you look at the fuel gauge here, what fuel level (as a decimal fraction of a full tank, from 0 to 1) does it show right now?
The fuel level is 0.5
